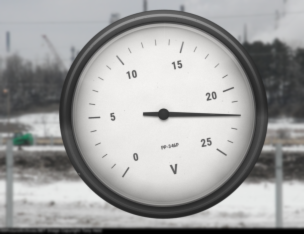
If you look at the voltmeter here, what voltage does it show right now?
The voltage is 22 V
